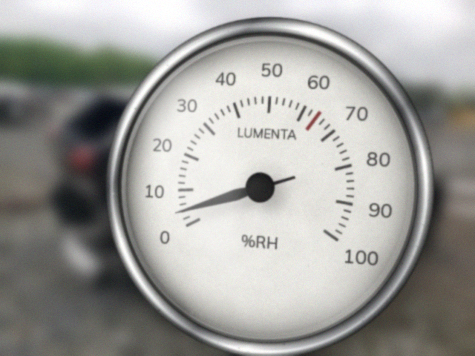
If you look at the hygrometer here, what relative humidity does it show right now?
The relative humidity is 4 %
